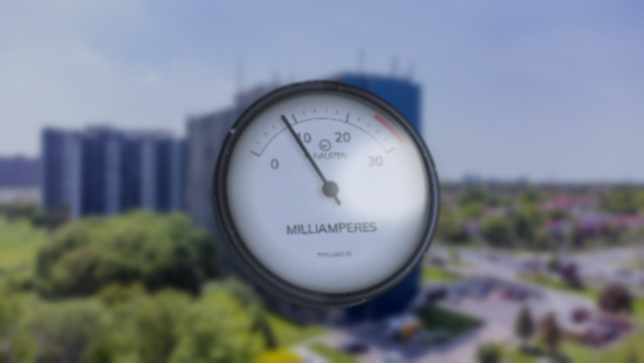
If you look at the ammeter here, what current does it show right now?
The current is 8 mA
